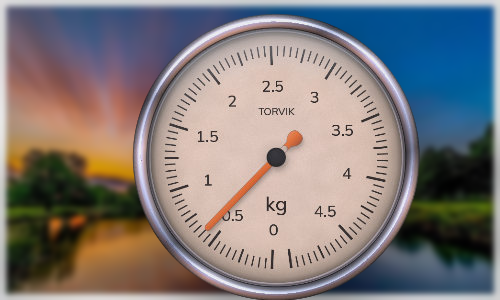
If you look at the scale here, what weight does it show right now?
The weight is 0.6 kg
